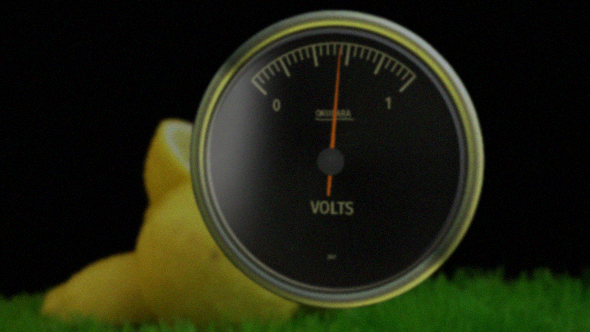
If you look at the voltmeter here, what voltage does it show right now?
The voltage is 0.56 V
